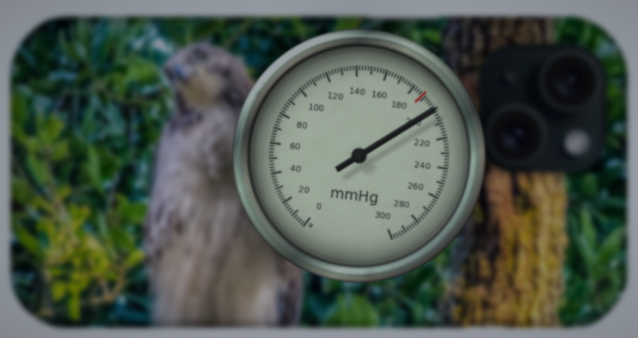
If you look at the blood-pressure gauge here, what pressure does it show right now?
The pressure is 200 mmHg
